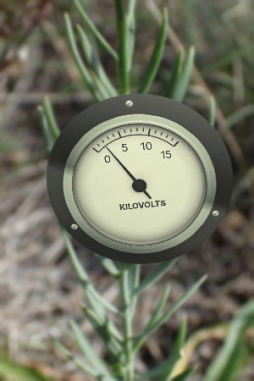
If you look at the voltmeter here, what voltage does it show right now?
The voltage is 2 kV
